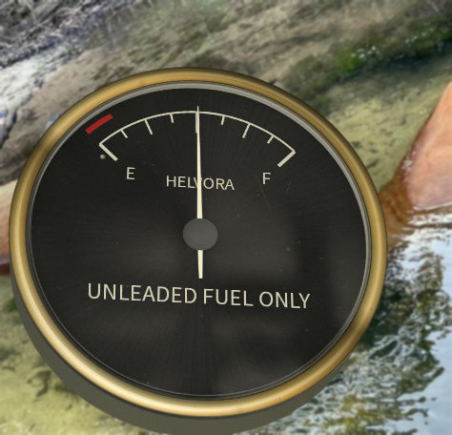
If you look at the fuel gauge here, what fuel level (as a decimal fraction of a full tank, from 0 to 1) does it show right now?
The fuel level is 0.5
